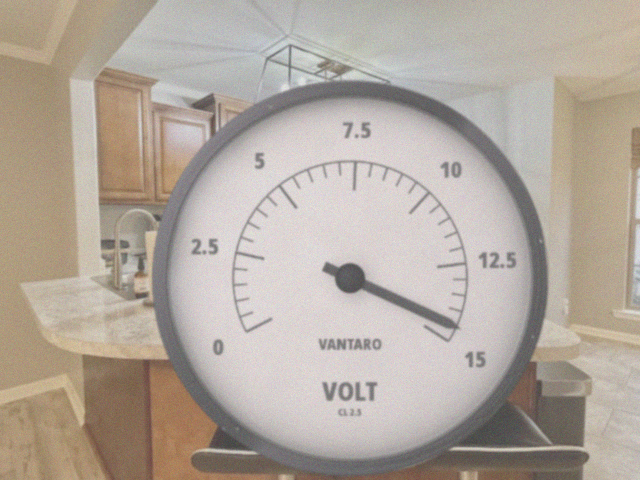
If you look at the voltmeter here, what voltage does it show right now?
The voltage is 14.5 V
